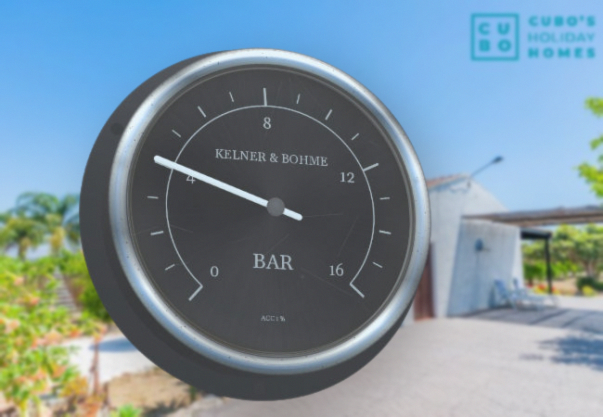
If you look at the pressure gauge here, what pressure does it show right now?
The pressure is 4 bar
